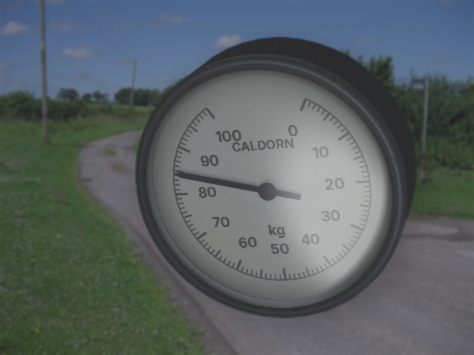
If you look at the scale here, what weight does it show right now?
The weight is 85 kg
